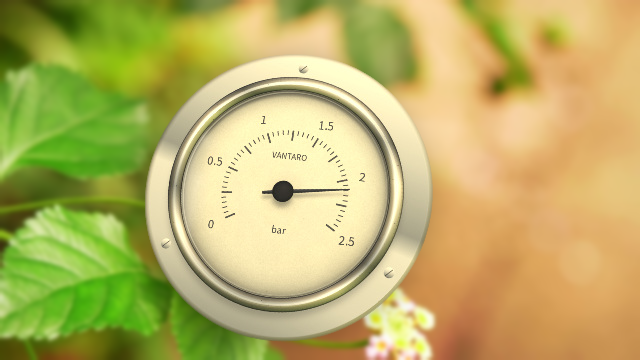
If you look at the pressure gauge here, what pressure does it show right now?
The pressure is 2.1 bar
